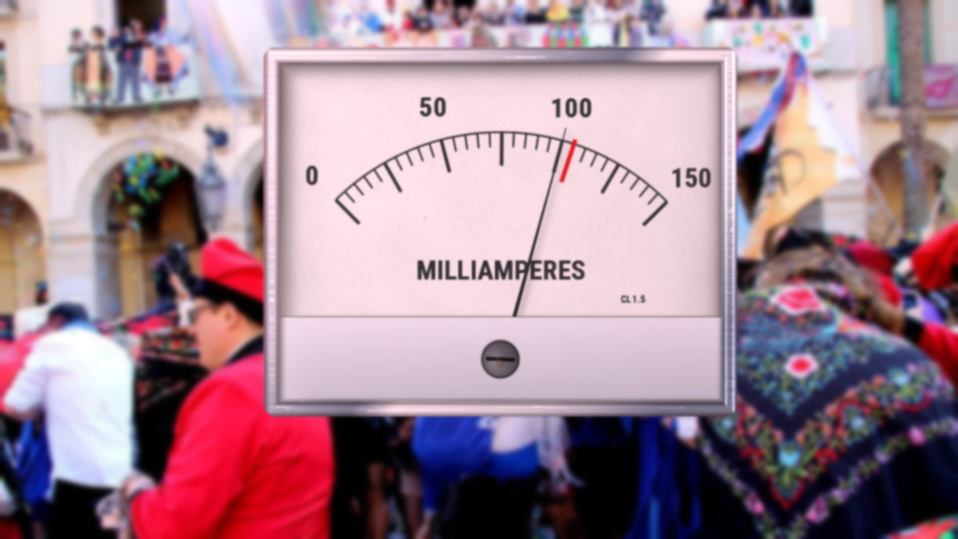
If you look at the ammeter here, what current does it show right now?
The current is 100 mA
